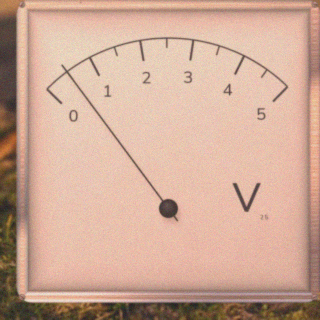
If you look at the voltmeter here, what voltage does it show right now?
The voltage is 0.5 V
